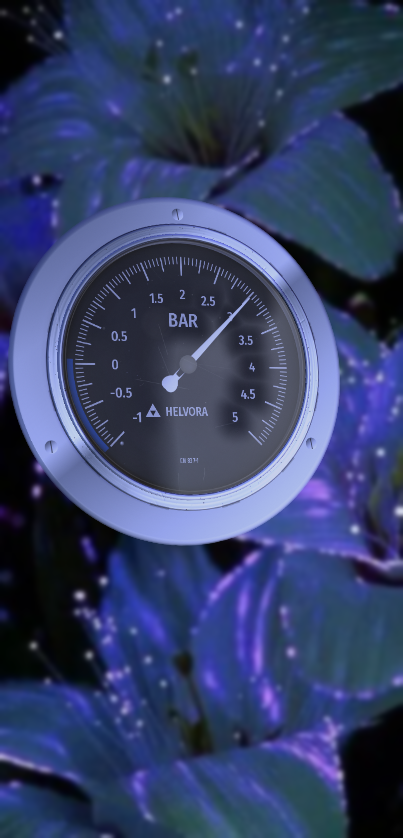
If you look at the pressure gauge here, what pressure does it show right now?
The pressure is 3 bar
